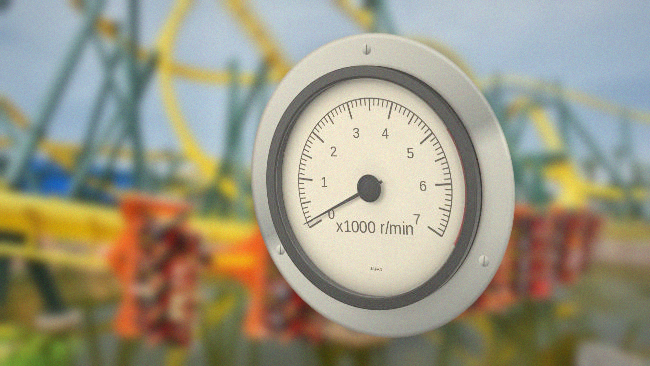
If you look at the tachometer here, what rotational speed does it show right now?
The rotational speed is 100 rpm
